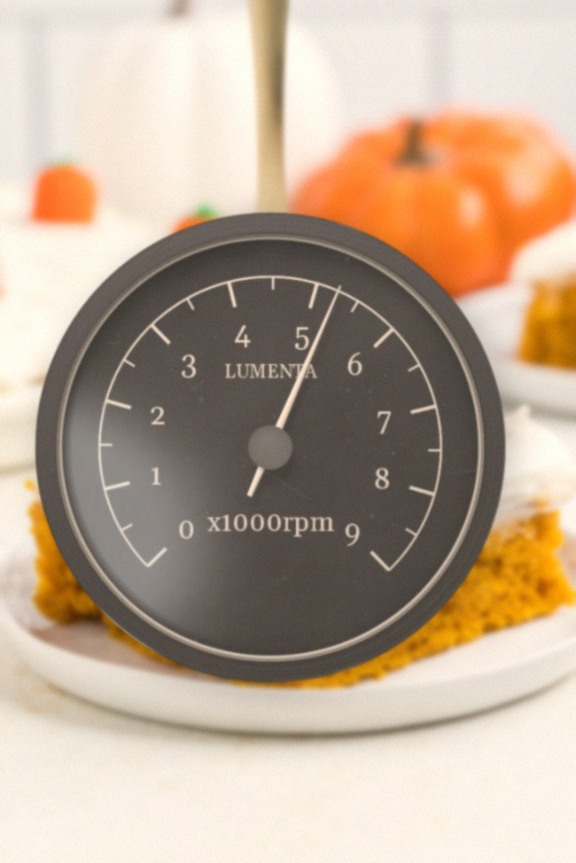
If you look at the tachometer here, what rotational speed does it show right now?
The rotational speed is 5250 rpm
